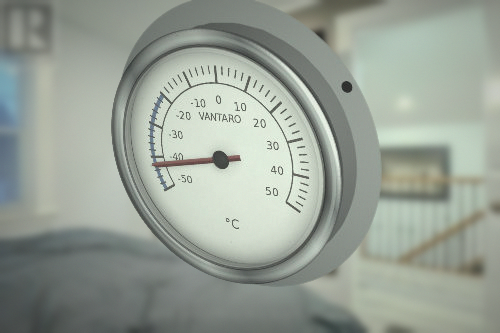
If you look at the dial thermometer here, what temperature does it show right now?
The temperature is -42 °C
